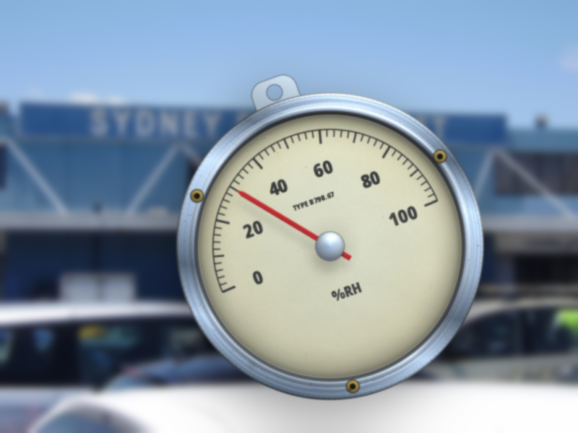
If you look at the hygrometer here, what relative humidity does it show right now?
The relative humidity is 30 %
